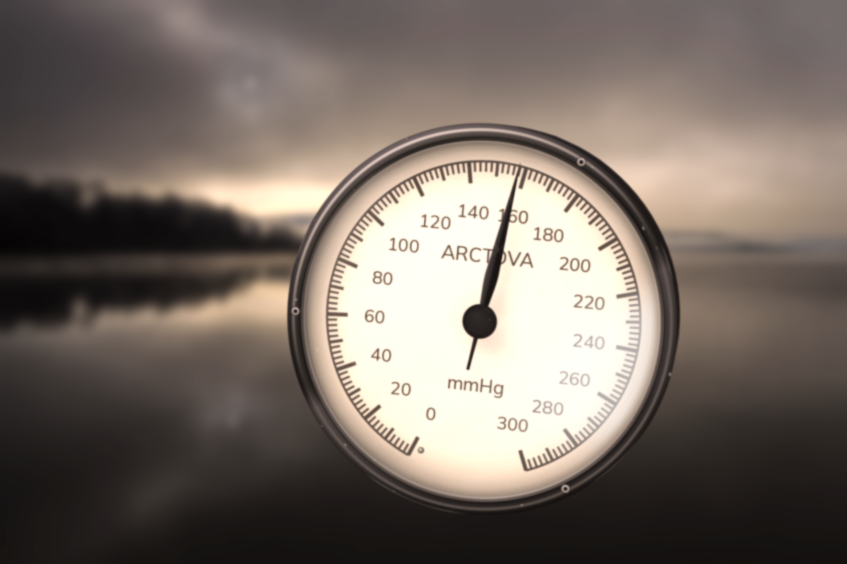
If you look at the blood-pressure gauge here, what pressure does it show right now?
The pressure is 158 mmHg
